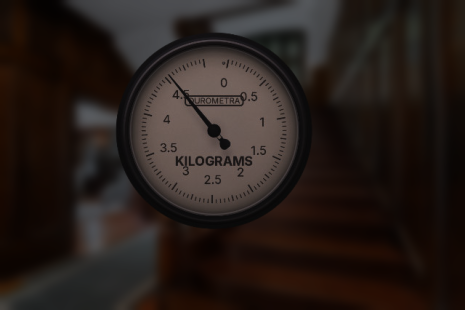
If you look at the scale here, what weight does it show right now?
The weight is 4.55 kg
